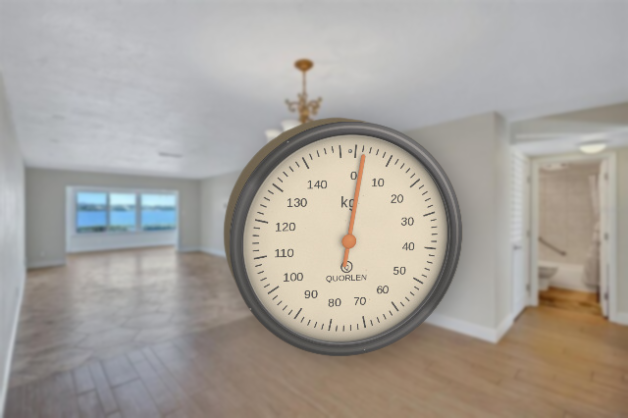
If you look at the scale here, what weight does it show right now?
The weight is 2 kg
